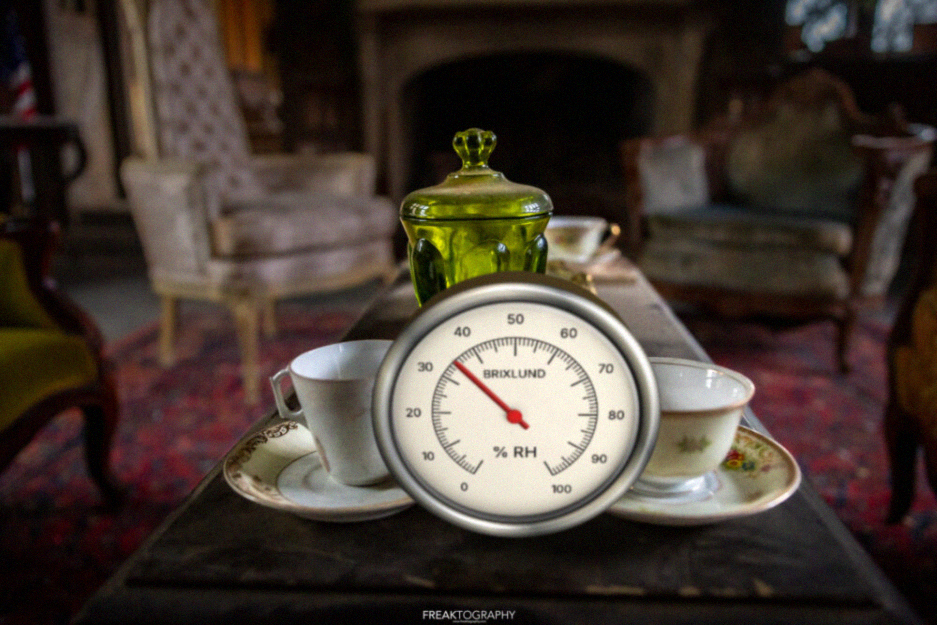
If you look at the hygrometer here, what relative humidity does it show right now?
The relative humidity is 35 %
